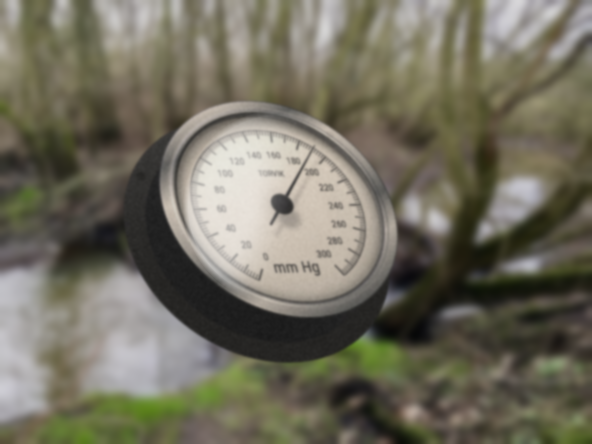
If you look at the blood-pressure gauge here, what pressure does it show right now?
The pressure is 190 mmHg
